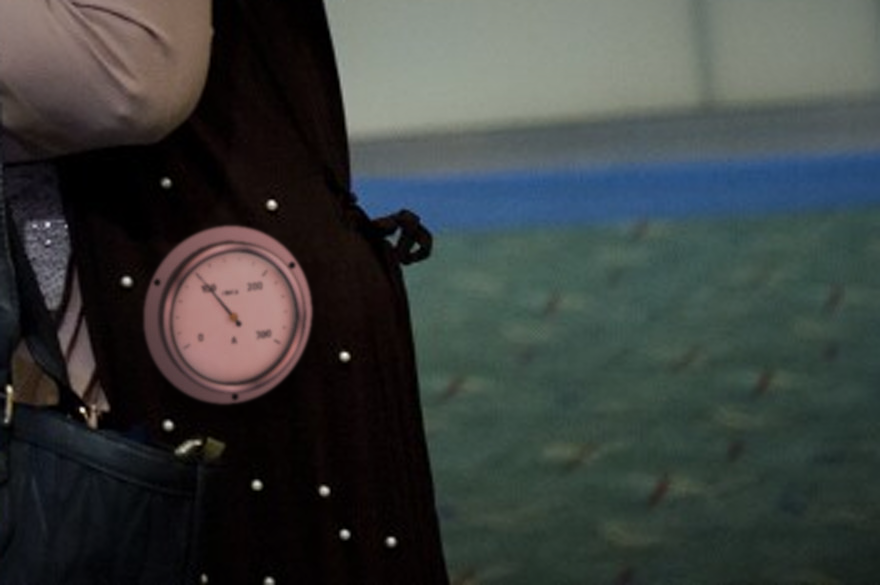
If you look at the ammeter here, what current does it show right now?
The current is 100 A
